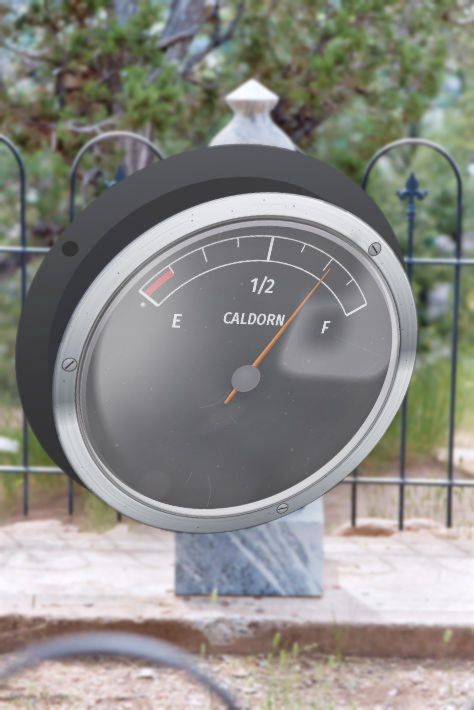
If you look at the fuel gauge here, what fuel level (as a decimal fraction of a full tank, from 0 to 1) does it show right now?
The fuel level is 0.75
